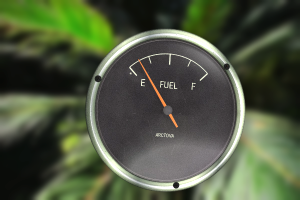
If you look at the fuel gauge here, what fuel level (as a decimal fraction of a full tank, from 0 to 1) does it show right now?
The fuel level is 0.125
